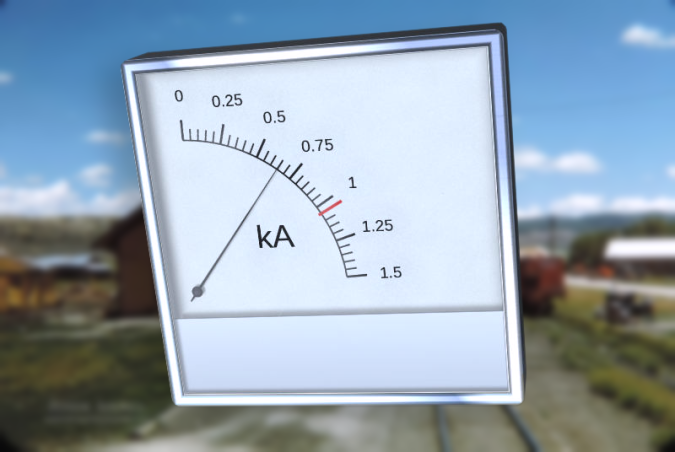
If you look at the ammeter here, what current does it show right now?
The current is 0.65 kA
